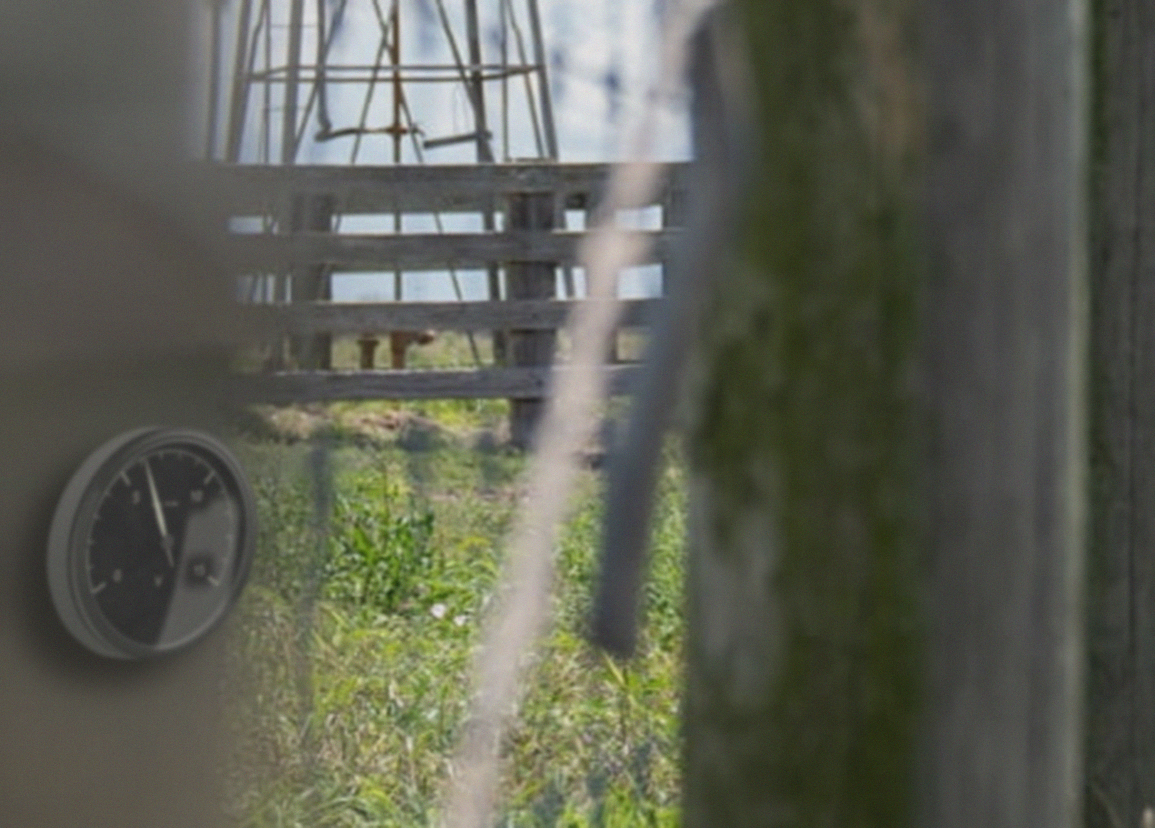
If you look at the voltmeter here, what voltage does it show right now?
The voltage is 6 V
